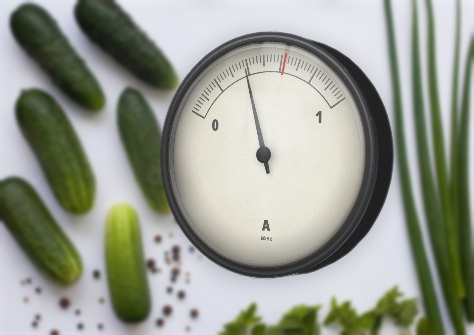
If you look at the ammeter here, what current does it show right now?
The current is 0.4 A
